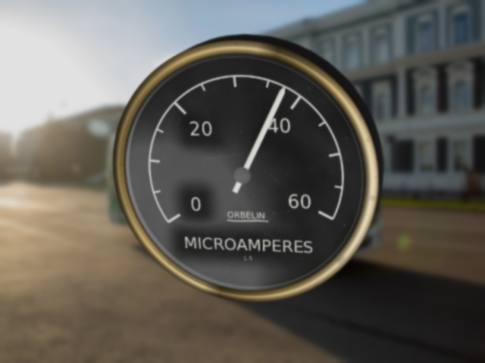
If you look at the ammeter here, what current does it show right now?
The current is 37.5 µA
